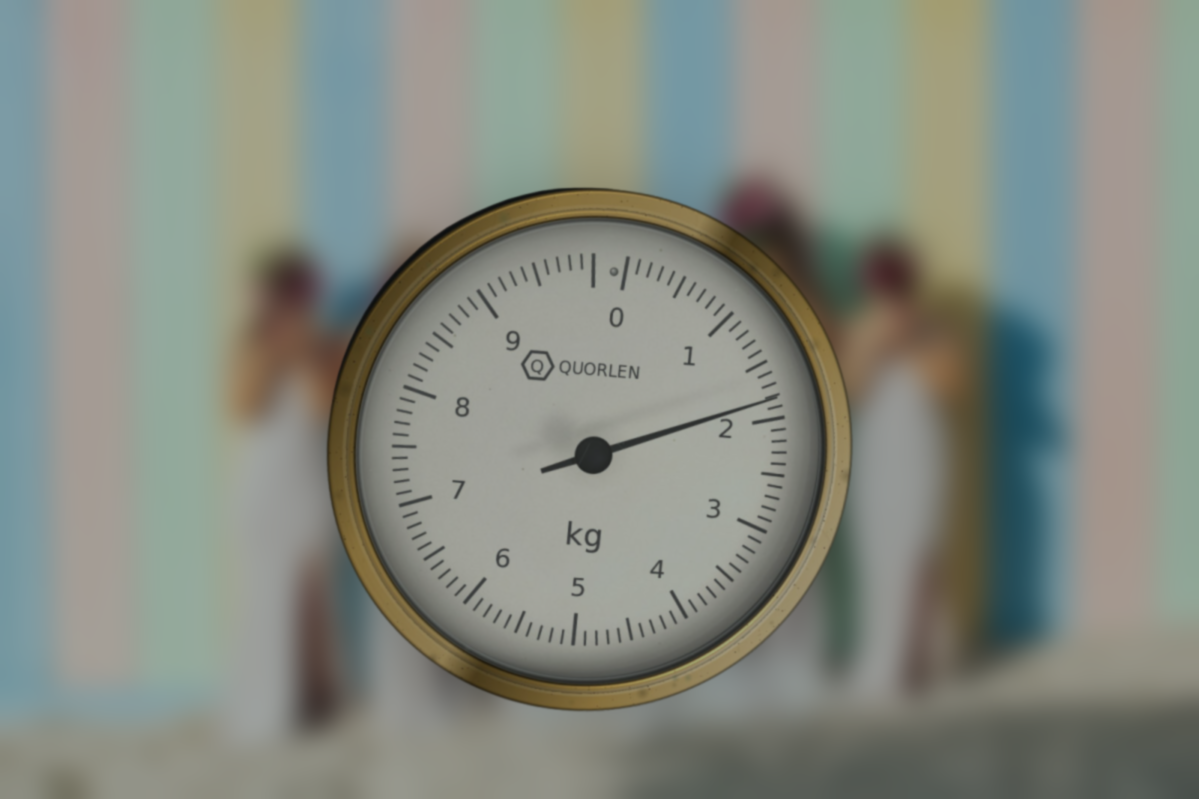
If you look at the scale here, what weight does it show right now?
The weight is 1.8 kg
